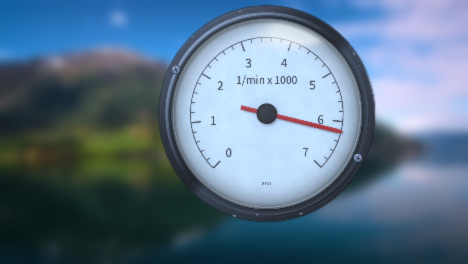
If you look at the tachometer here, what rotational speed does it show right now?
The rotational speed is 6200 rpm
